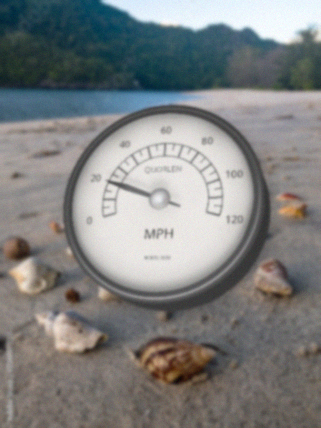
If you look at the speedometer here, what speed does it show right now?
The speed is 20 mph
